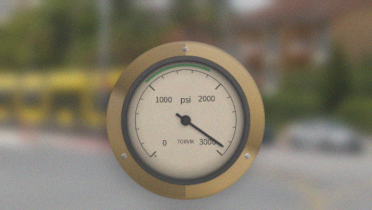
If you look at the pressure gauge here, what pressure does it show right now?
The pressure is 2900 psi
